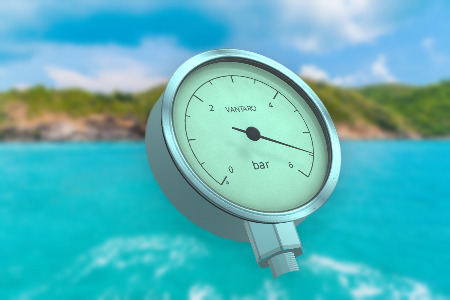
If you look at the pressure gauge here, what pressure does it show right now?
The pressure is 5.5 bar
